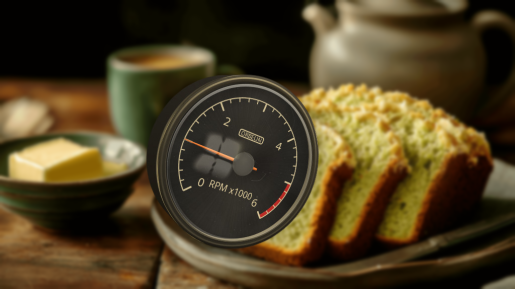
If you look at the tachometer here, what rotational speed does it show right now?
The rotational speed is 1000 rpm
